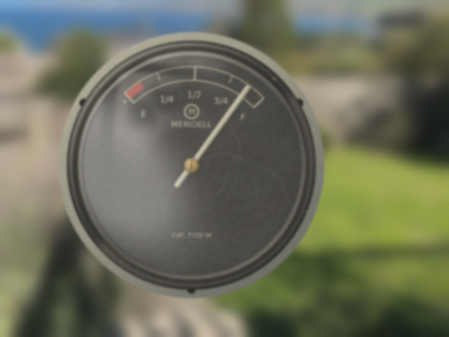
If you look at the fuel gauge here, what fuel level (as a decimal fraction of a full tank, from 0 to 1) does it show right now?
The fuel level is 0.875
